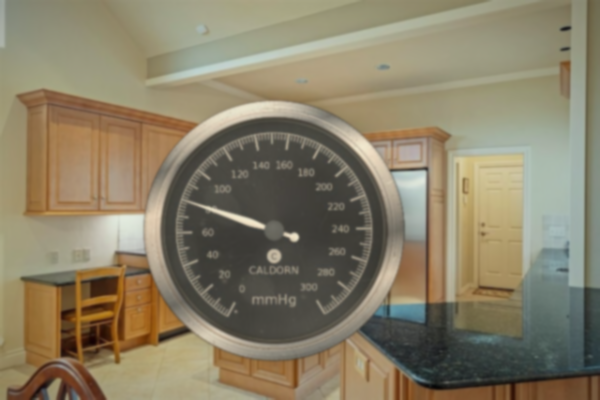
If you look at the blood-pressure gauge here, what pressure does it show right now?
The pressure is 80 mmHg
